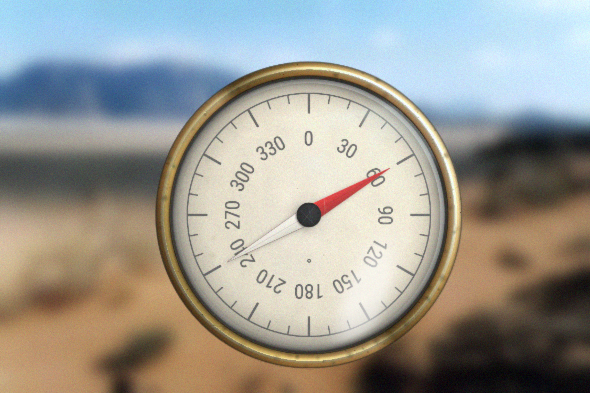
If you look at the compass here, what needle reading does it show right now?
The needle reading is 60 °
